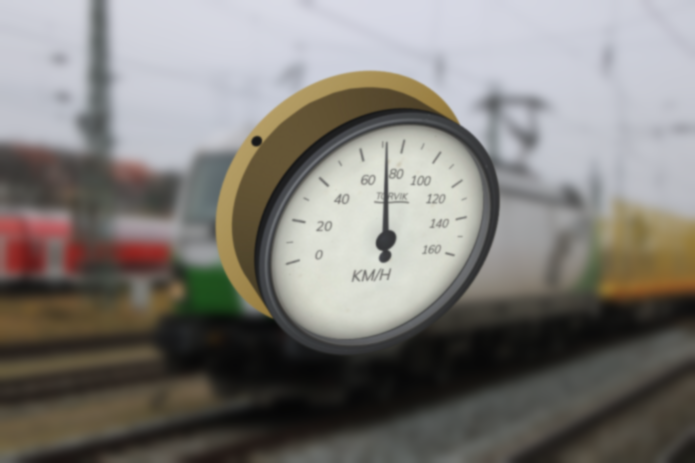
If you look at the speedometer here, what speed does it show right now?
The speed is 70 km/h
